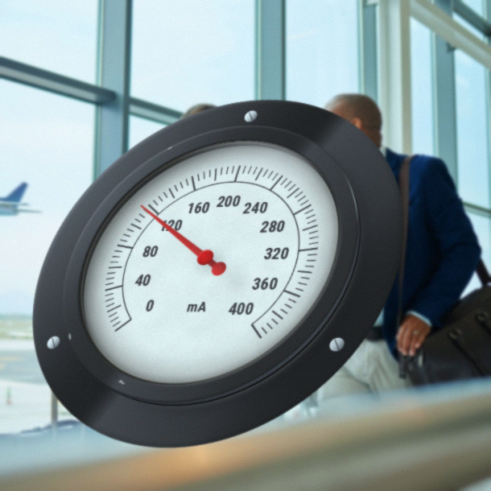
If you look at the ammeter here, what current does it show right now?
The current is 115 mA
